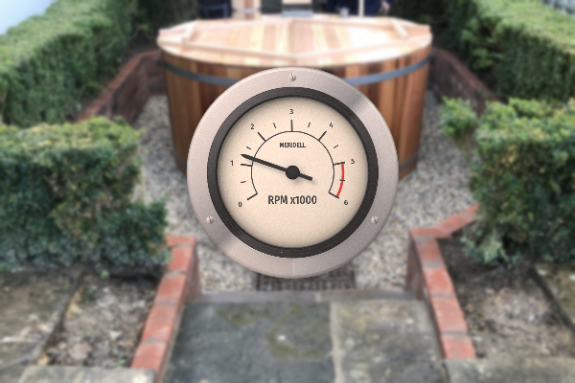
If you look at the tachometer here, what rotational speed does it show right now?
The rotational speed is 1250 rpm
